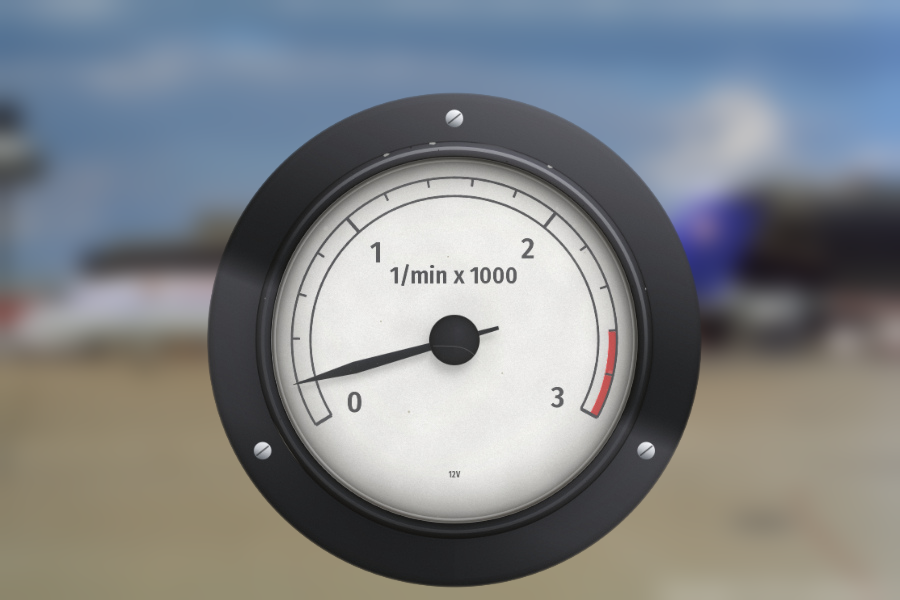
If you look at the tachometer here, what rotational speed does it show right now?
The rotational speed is 200 rpm
